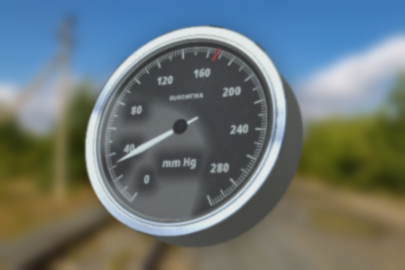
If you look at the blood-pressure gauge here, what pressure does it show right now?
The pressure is 30 mmHg
